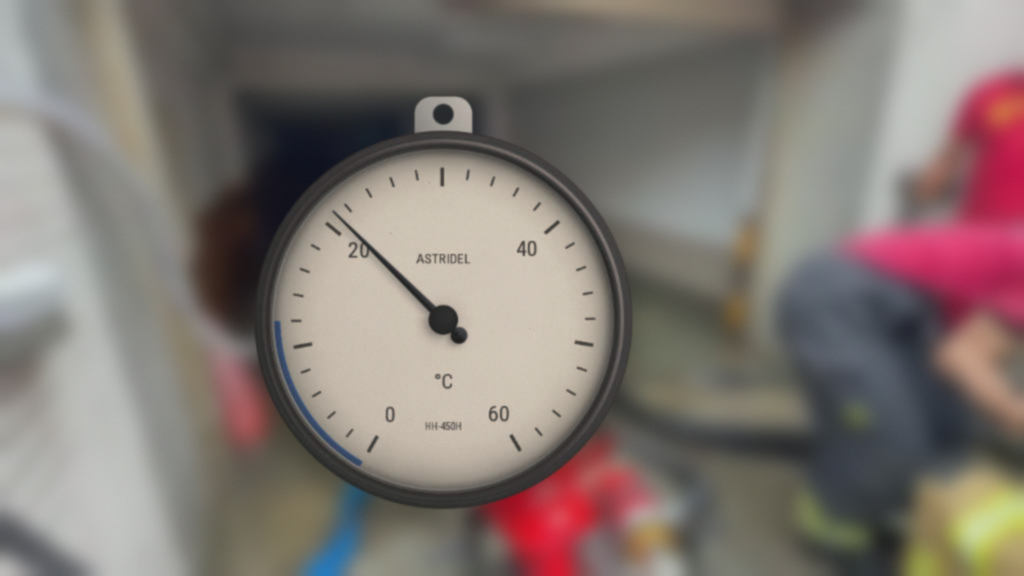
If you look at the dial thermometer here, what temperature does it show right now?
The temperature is 21 °C
